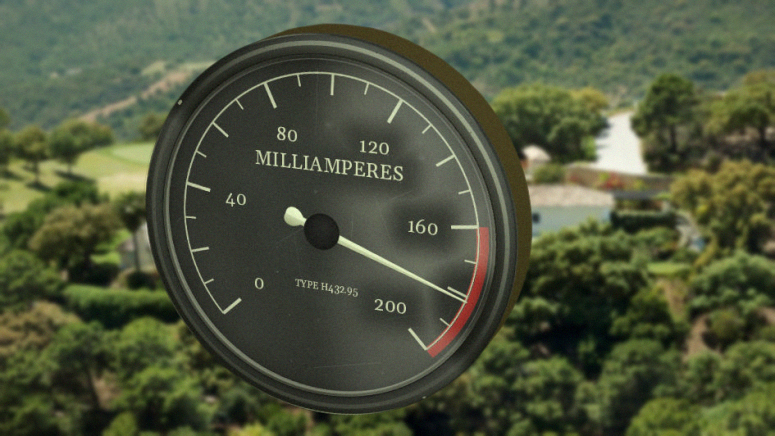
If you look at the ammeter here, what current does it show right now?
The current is 180 mA
